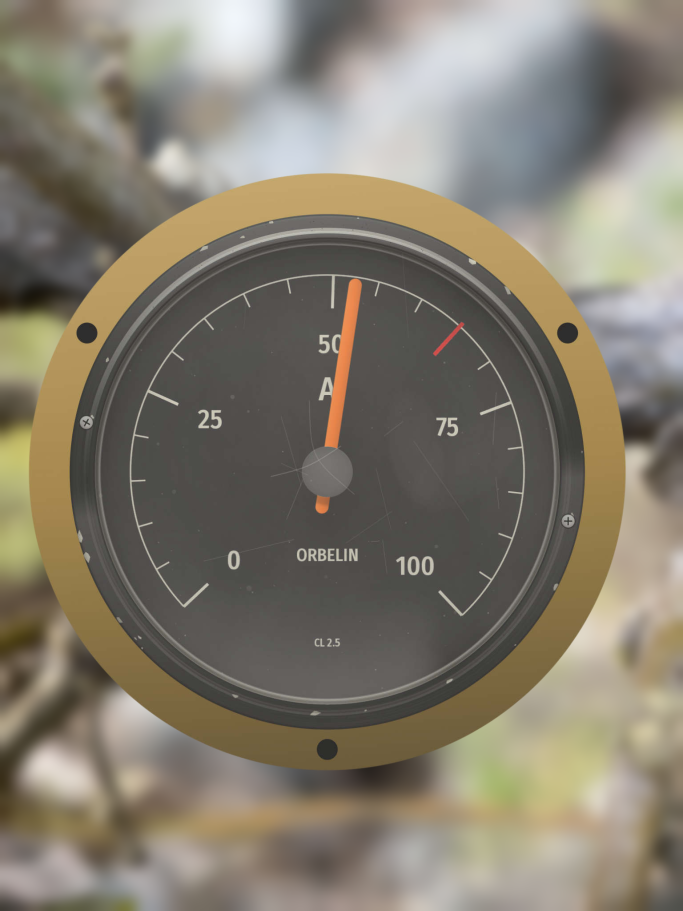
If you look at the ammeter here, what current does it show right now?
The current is 52.5 A
